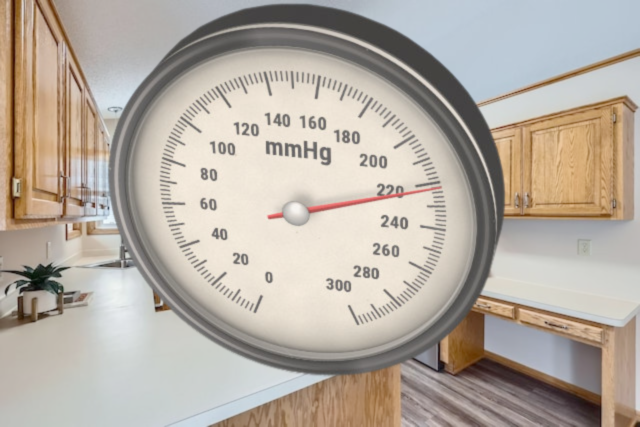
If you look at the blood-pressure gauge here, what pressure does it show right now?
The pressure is 220 mmHg
